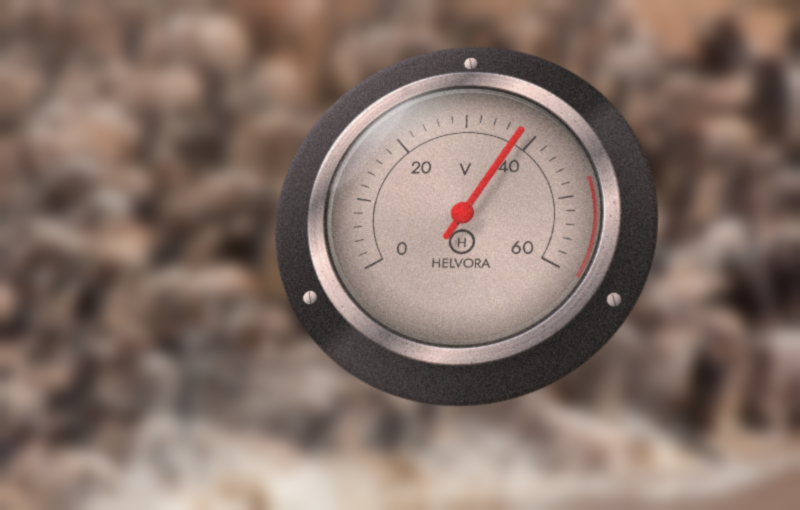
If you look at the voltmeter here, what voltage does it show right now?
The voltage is 38 V
